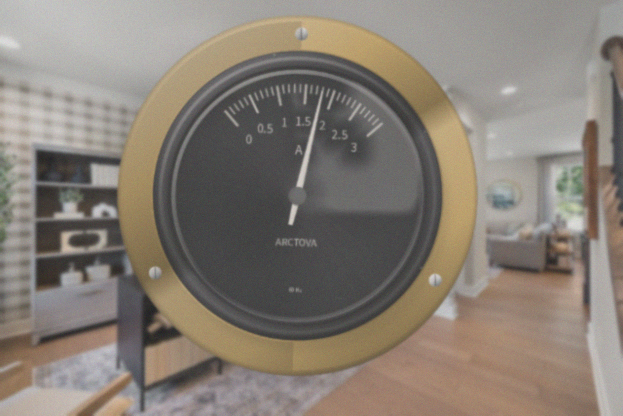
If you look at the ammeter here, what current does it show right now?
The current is 1.8 A
